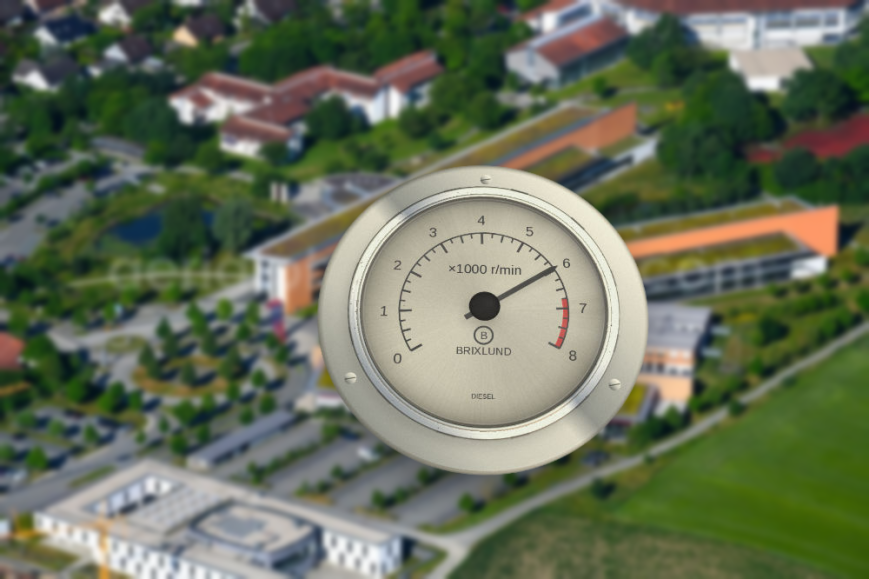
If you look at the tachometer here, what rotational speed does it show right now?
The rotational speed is 6000 rpm
